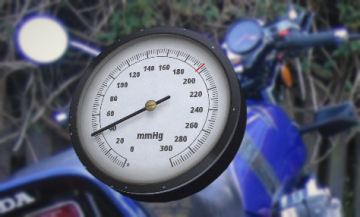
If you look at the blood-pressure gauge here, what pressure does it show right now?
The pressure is 40 mmHg
